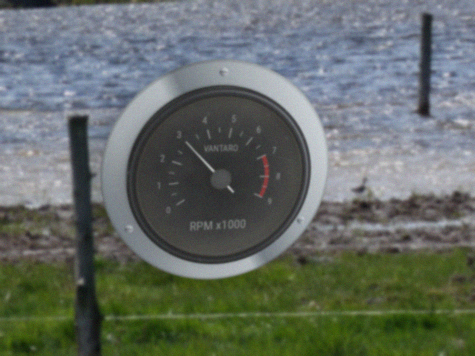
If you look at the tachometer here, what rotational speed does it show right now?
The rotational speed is 3000 rpm
